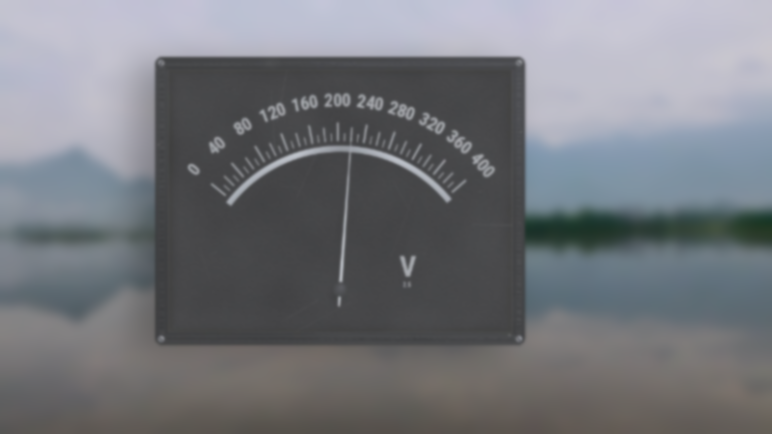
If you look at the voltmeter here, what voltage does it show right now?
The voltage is 220 V
